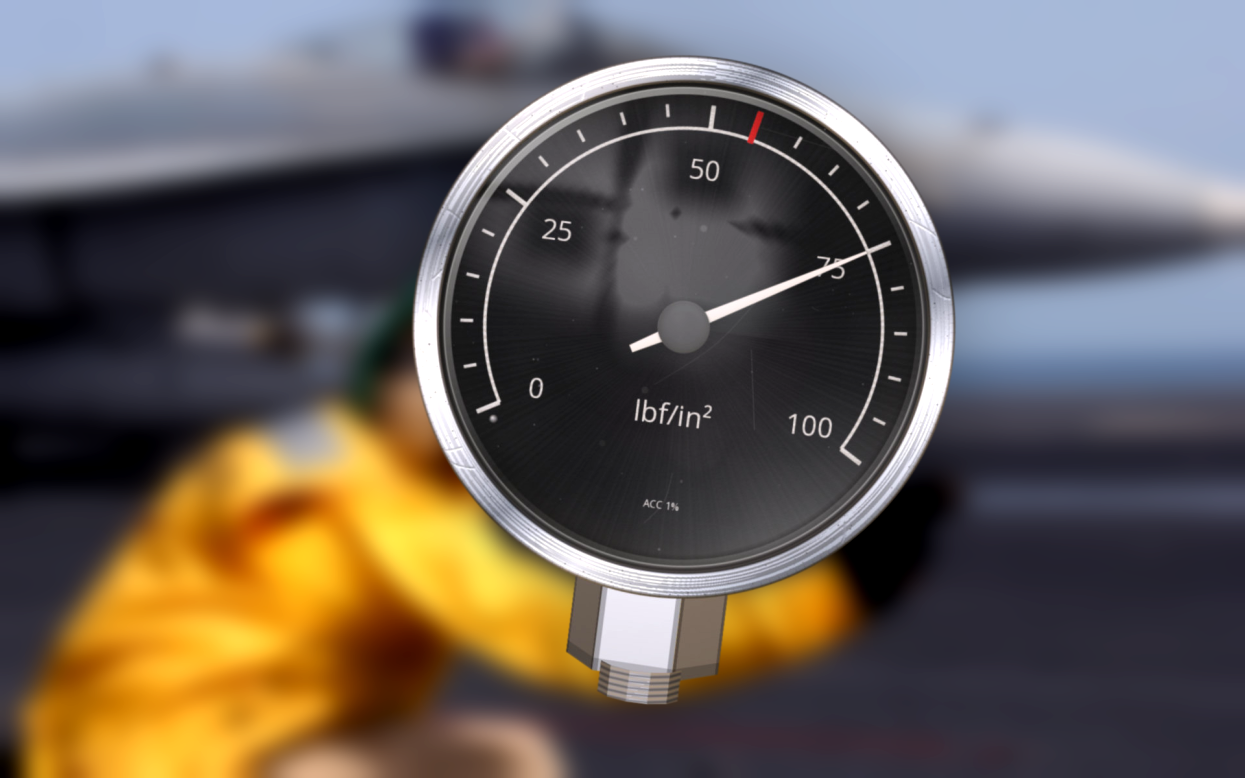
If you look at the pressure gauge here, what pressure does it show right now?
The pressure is 75 psi
